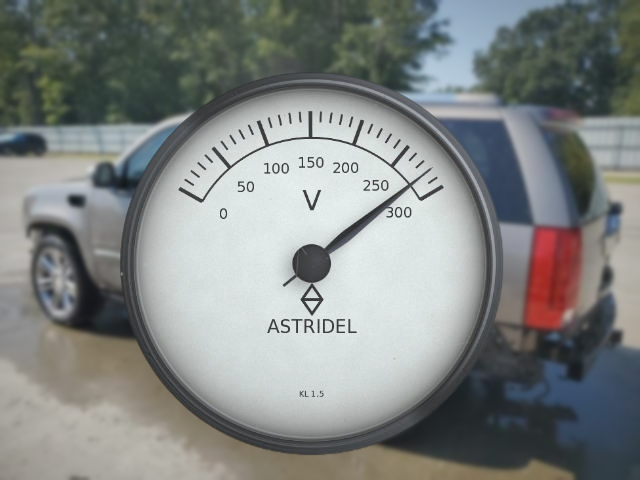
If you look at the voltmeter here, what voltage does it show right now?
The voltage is 280 V
